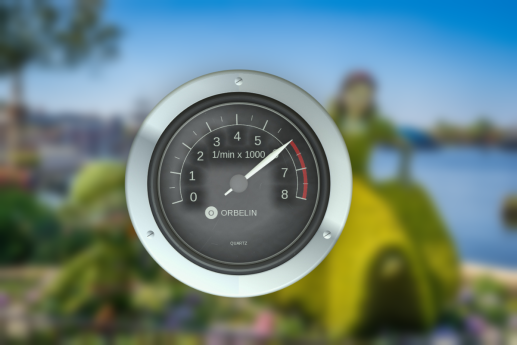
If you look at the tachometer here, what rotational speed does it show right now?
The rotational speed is 6000 rpm
